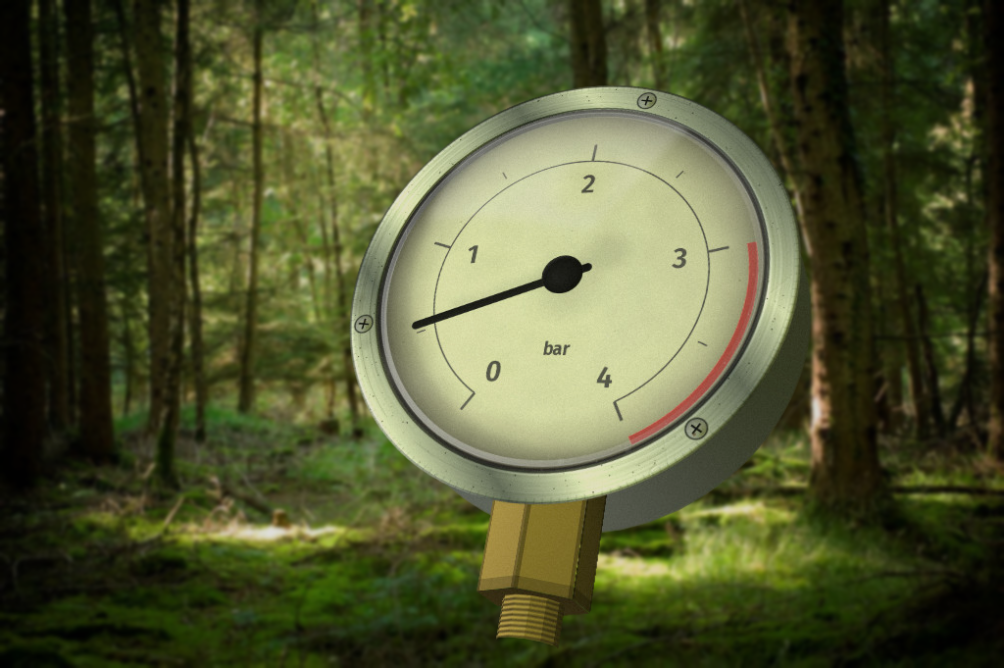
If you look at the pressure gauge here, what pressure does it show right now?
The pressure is 0.5 bar
